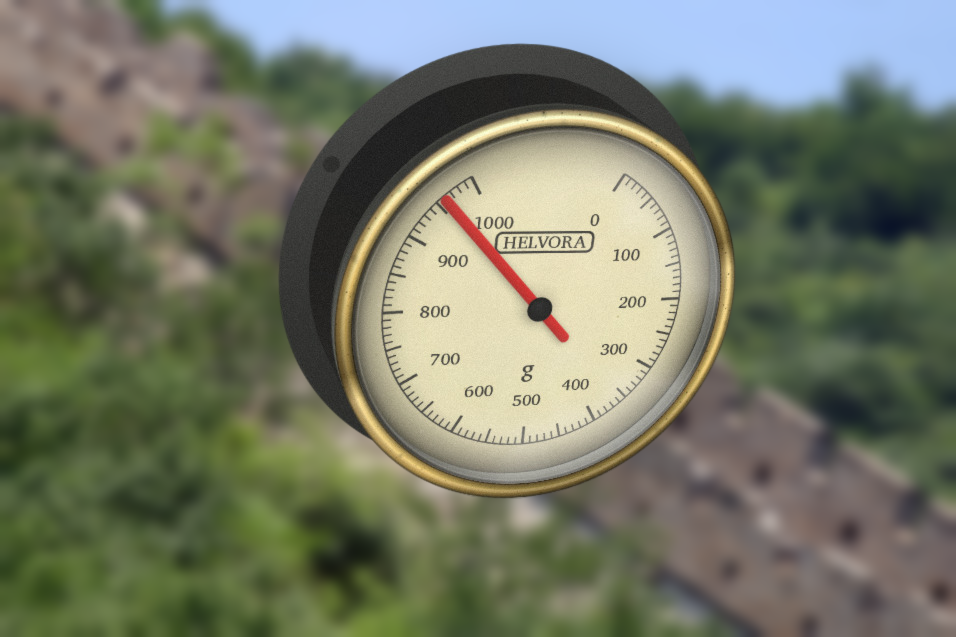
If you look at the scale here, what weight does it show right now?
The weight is 960 g
